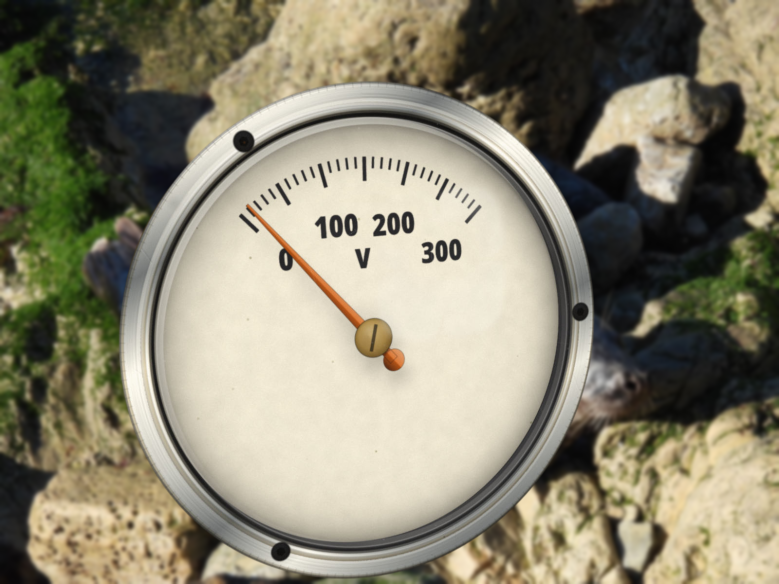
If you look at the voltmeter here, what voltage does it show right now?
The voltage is 10 V
